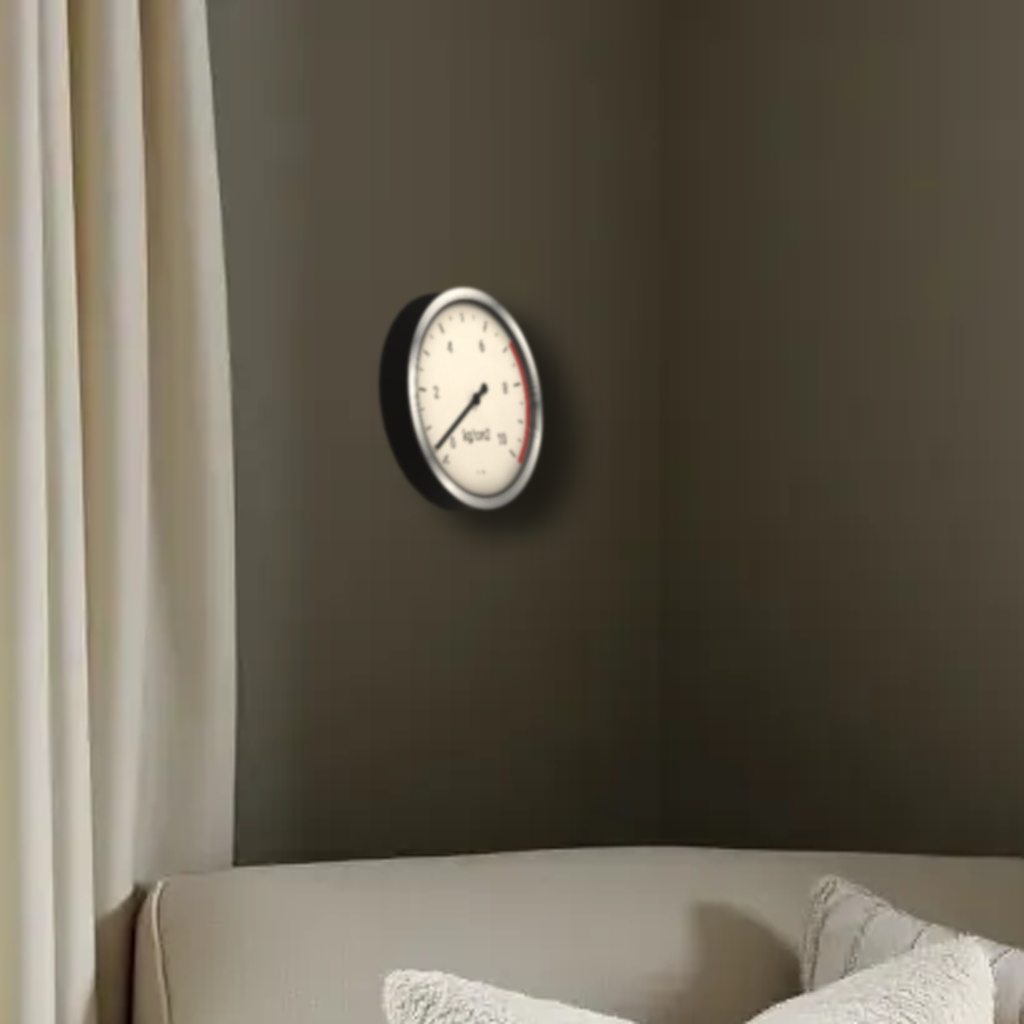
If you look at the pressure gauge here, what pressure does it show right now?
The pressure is 0.5 kg/cm²
